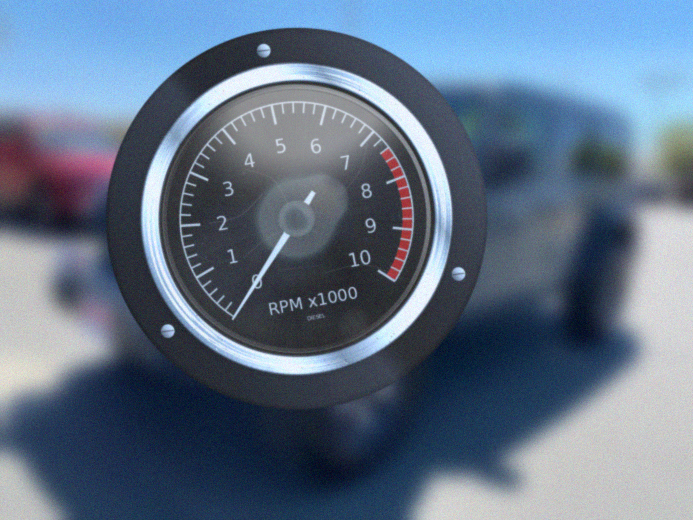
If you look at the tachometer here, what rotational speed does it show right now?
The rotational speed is 0 rpm
